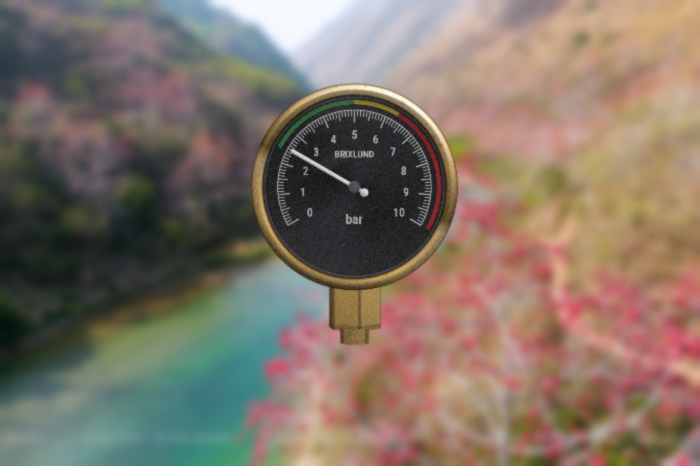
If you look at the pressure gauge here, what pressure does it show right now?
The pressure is 2.5 bar
